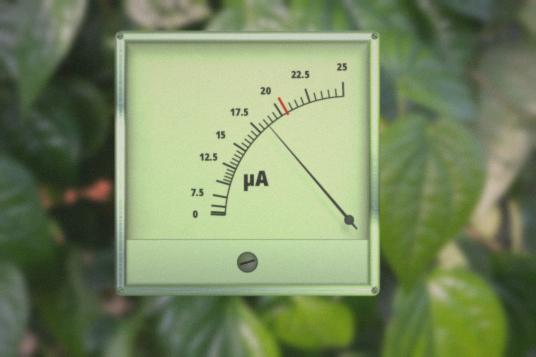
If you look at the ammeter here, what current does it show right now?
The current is 18.5 µA
